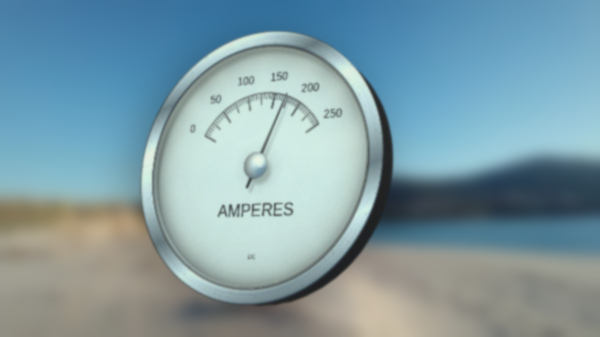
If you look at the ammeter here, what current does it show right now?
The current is 175 A
